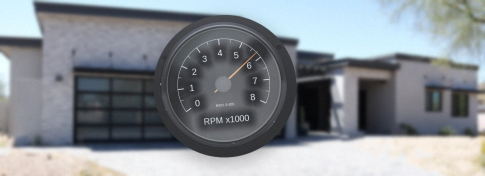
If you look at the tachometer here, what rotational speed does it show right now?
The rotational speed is 5750 rpm
